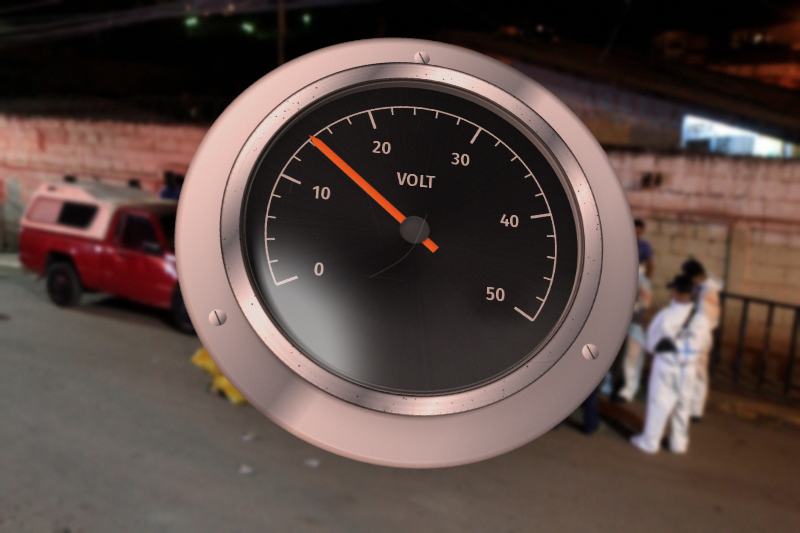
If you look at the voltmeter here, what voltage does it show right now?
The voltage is 14 V
